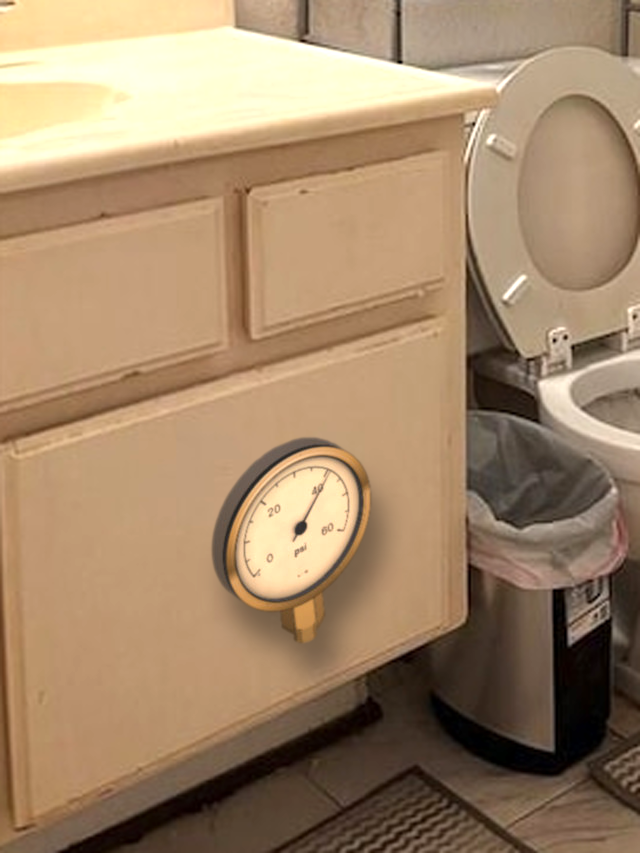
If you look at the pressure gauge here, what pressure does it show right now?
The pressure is 40 psi
